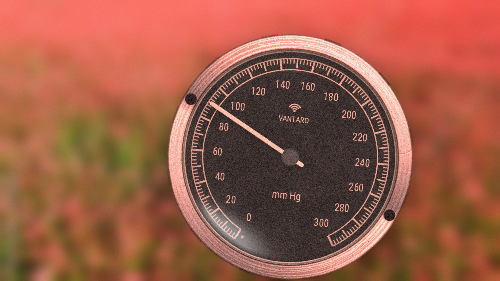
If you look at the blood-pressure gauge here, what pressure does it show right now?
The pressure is 90 mmHg
